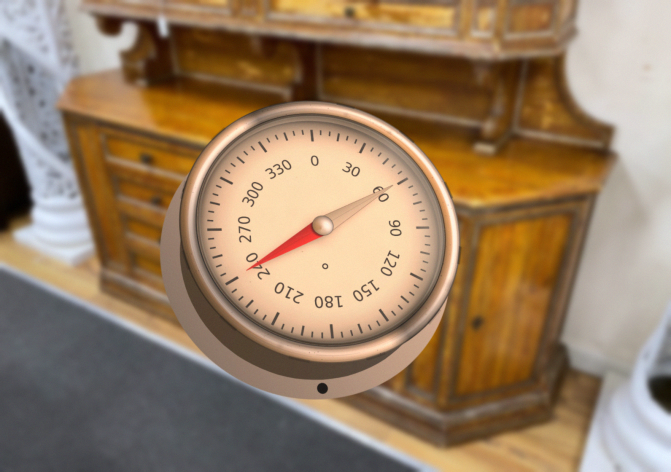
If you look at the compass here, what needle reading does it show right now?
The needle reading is 240 °
